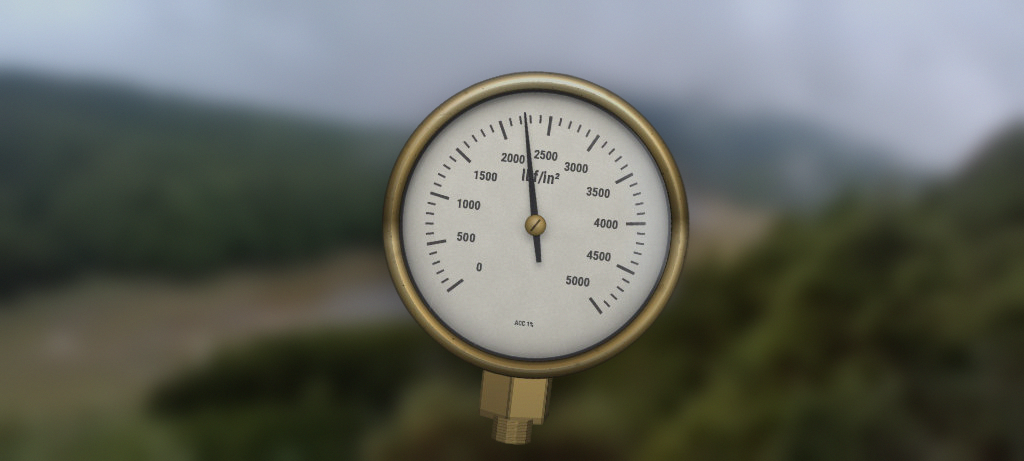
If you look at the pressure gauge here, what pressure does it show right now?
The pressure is 2250 psi
